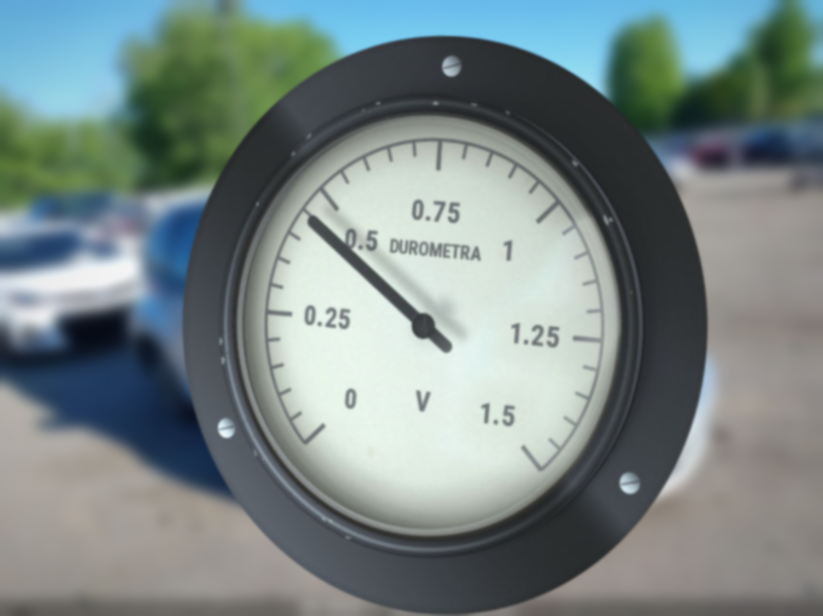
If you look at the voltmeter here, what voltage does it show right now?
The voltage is 0.45 V
